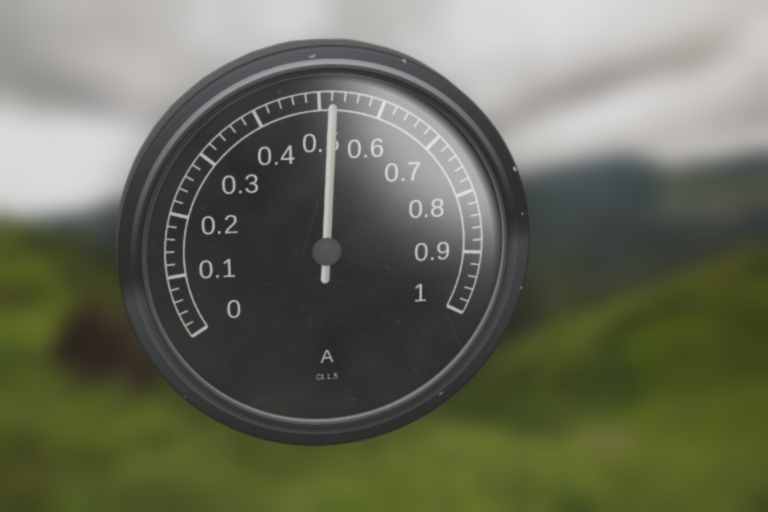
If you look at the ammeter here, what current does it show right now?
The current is 0.52 A
